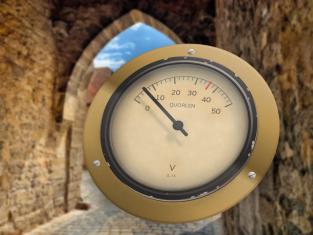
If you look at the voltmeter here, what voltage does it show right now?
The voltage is 6 V
